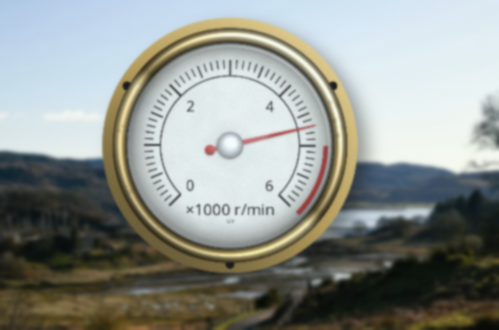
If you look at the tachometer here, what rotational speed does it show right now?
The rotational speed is 4700 rpm
